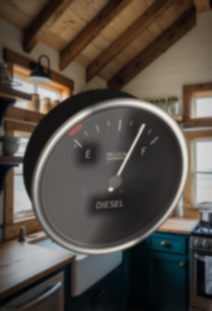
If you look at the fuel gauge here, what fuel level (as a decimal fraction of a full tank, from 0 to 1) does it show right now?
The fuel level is 0.75
